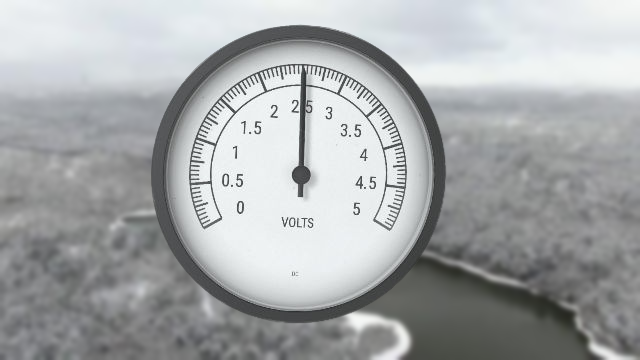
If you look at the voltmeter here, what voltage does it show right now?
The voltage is 2.5 V
